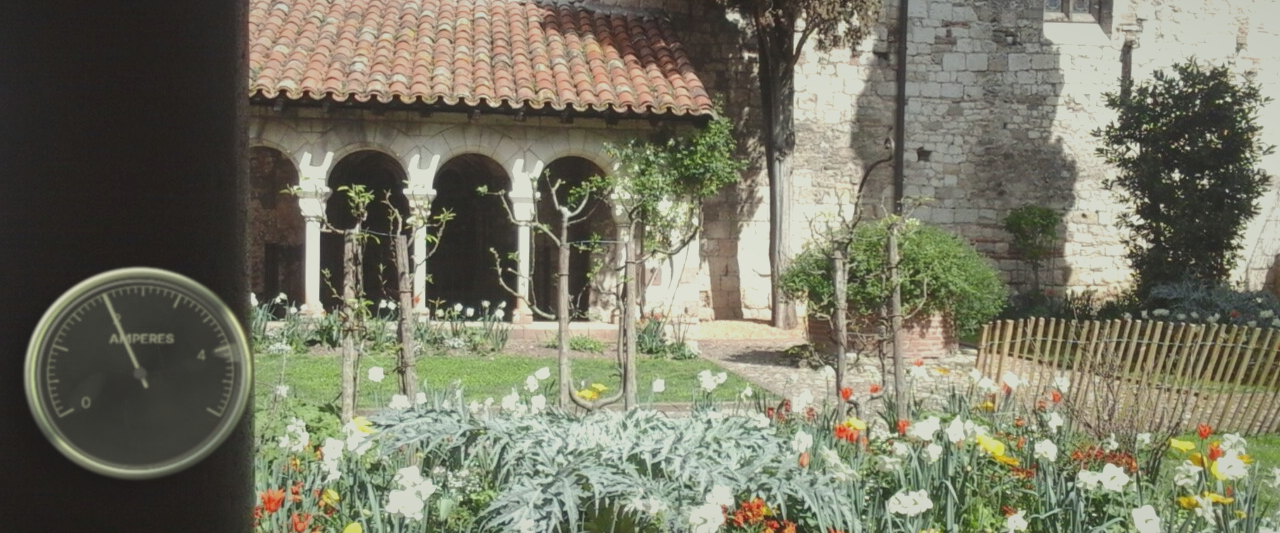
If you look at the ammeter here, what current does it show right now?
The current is 2 A
